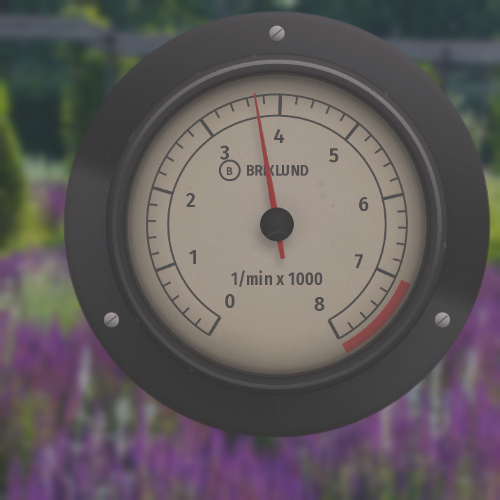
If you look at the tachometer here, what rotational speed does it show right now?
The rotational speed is 3700 rpm
